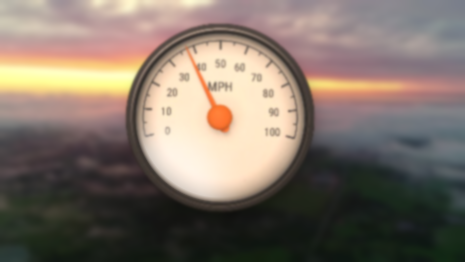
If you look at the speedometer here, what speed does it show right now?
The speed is 37.5 mph
